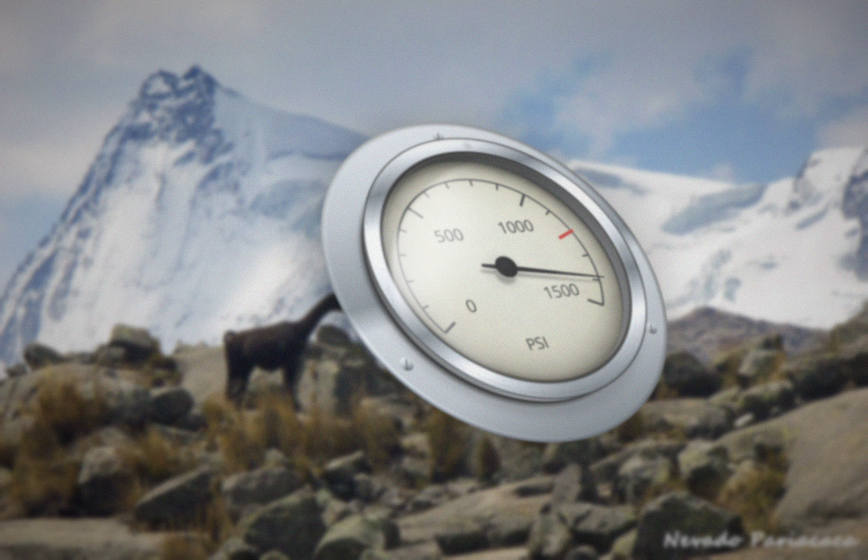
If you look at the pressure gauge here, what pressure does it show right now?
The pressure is 1400 psi
